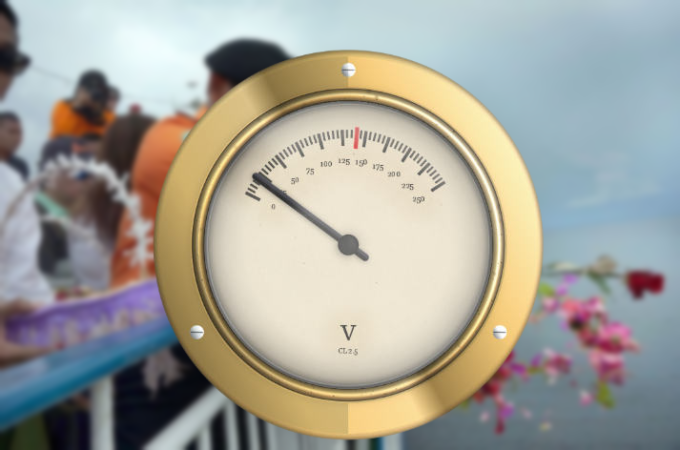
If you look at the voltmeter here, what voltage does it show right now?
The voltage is 20 V
